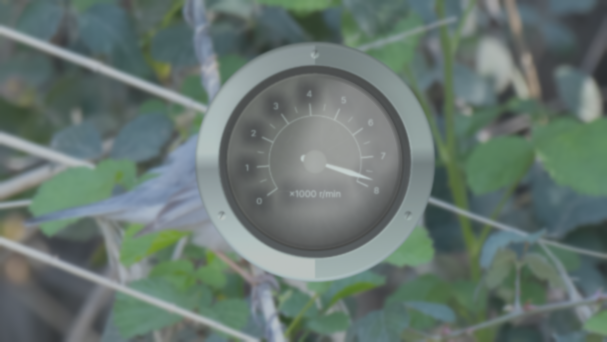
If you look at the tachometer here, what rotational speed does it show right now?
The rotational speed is 7750 rpm
